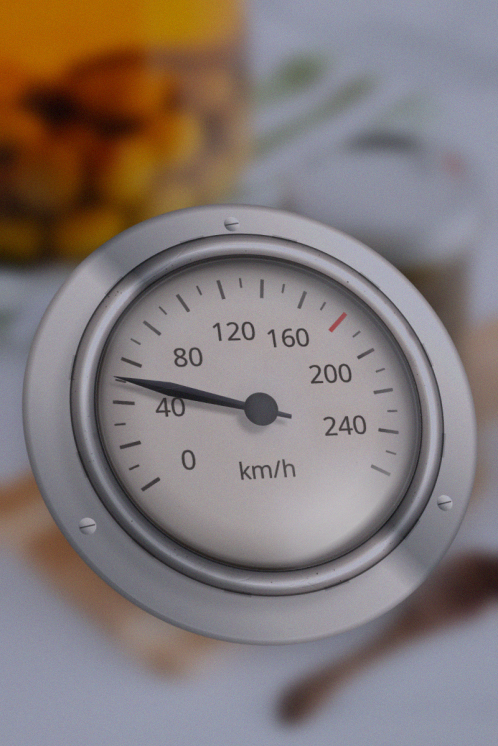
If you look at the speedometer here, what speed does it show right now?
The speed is 50 km/h
